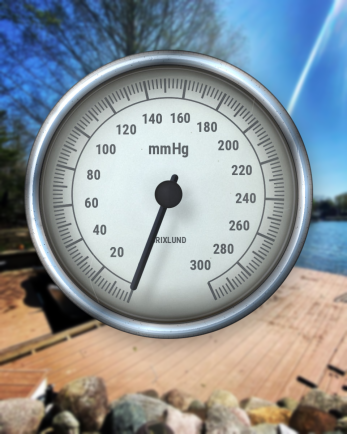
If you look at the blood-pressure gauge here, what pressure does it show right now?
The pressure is 0 mmHg
